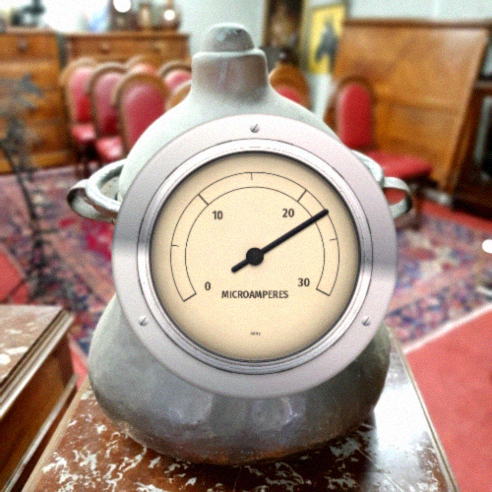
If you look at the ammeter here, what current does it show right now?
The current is 22.5 µA
